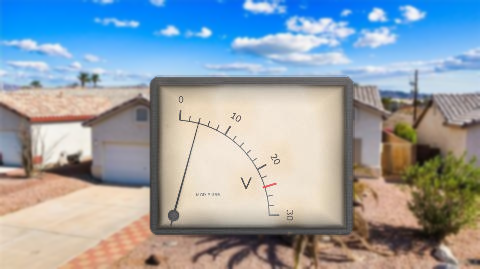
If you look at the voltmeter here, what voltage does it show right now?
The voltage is 4 V
